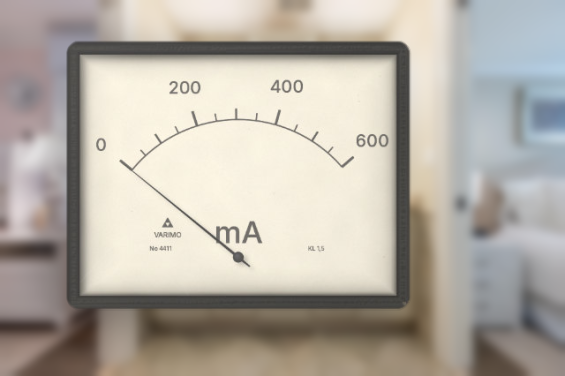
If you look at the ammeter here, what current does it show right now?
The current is 0 mA
